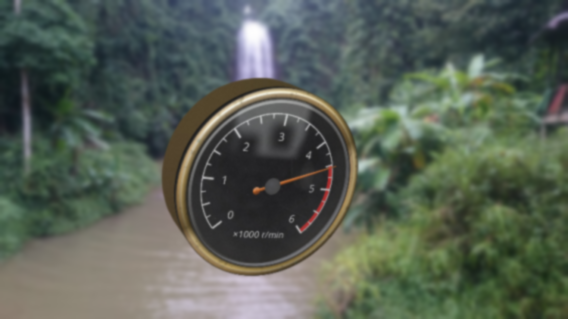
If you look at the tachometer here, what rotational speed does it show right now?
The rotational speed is 4500 rpm
